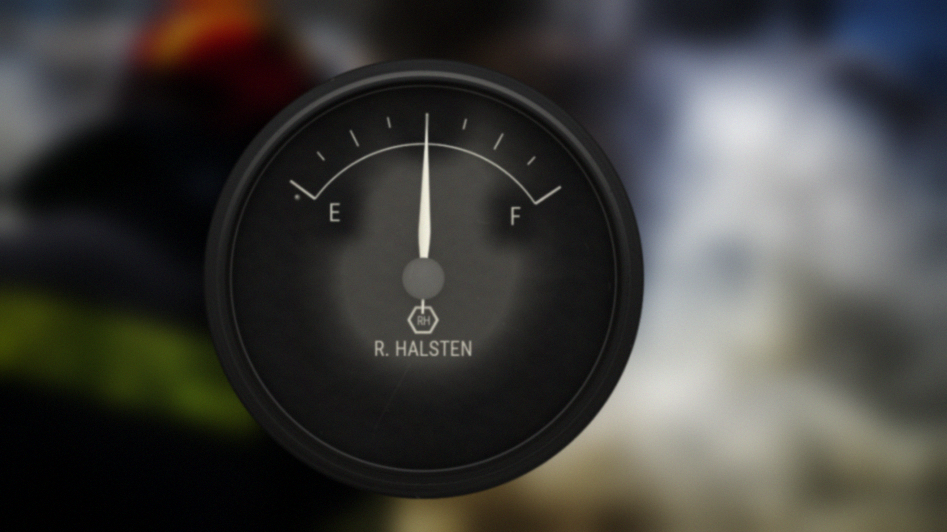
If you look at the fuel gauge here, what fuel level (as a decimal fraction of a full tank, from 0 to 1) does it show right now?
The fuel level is 0.5
